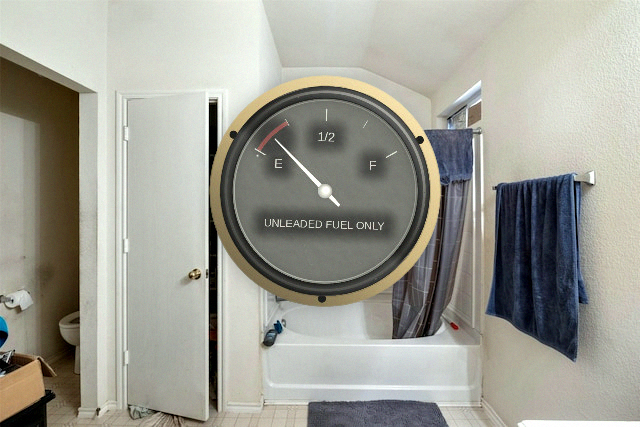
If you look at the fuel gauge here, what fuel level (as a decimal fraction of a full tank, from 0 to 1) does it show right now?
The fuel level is 0.125
